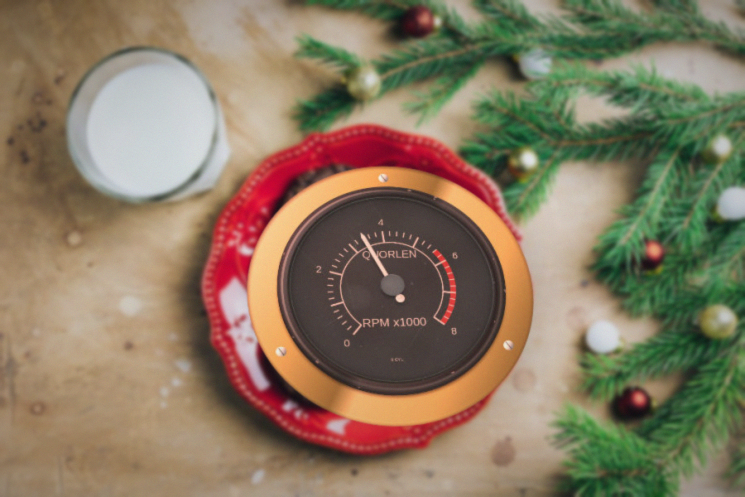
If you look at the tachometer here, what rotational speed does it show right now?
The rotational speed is 3400 rpm
